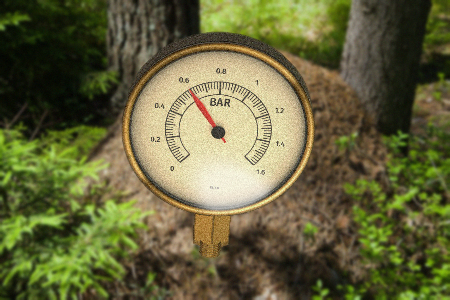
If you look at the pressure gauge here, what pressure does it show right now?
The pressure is 0.6 bar
